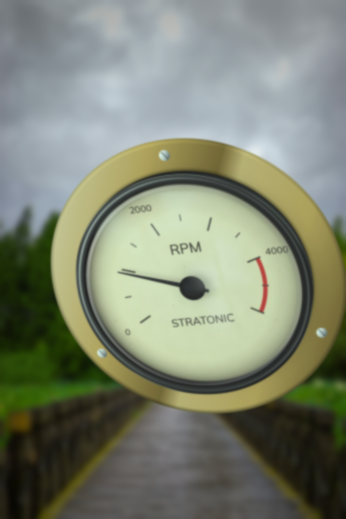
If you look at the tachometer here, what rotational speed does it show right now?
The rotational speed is 1000 rpm
